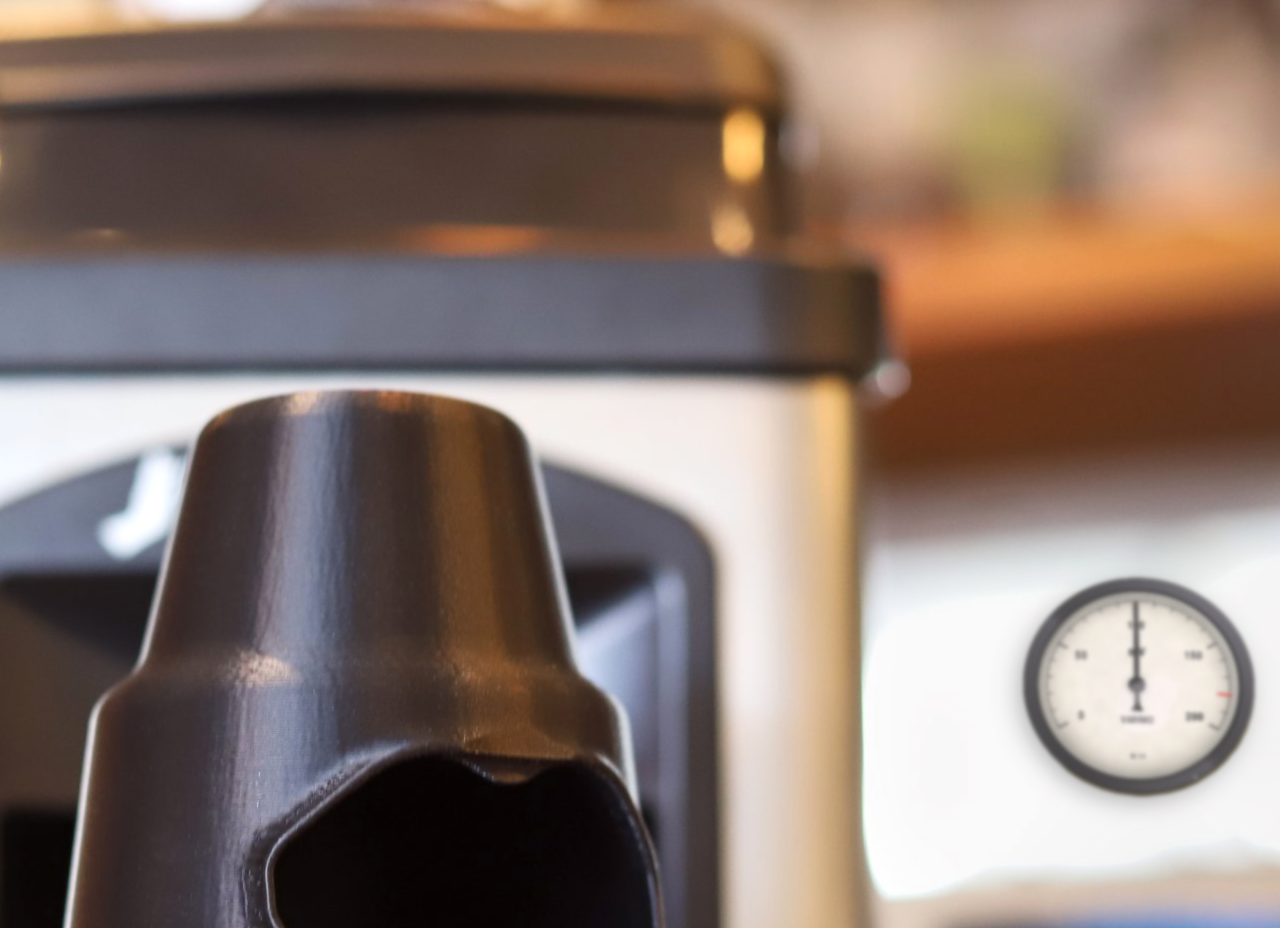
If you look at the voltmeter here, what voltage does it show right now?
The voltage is 100 mV
